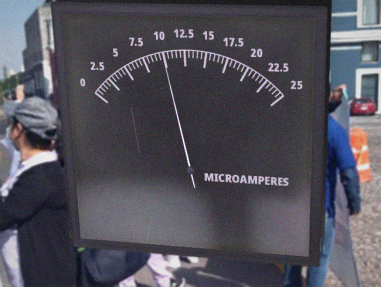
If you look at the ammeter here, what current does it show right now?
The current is 10 µA
